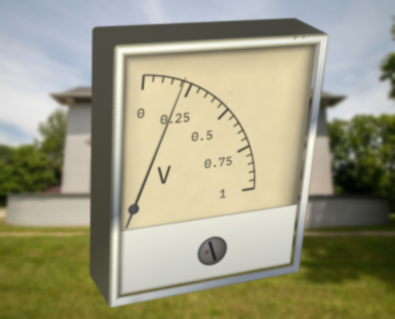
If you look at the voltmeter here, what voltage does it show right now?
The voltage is 0.2 V
